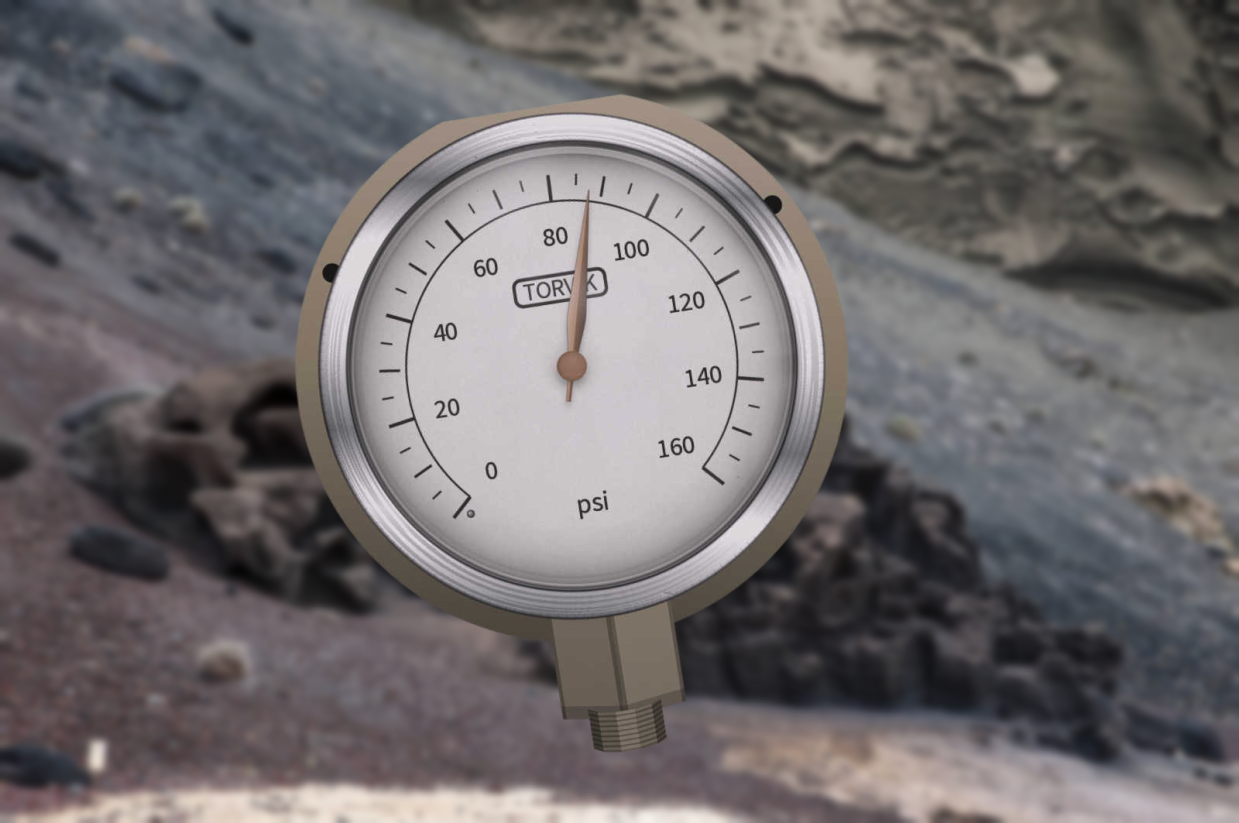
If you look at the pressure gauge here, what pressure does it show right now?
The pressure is 87.5 psi
